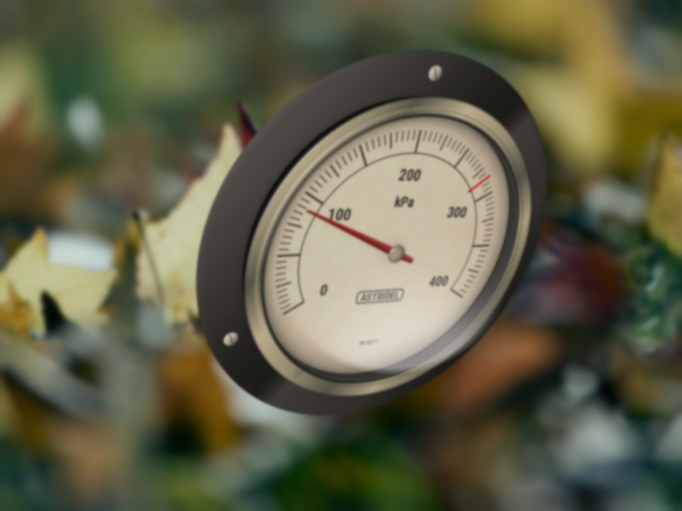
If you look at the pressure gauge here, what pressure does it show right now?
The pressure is 90 kPa
